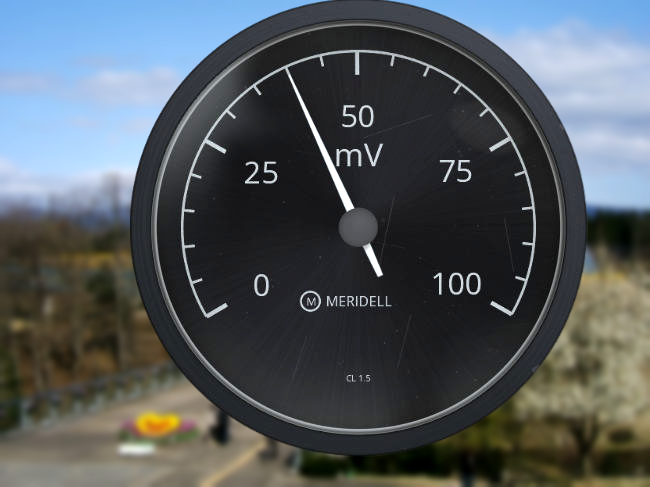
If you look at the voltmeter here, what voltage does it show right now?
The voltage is 40 mV
